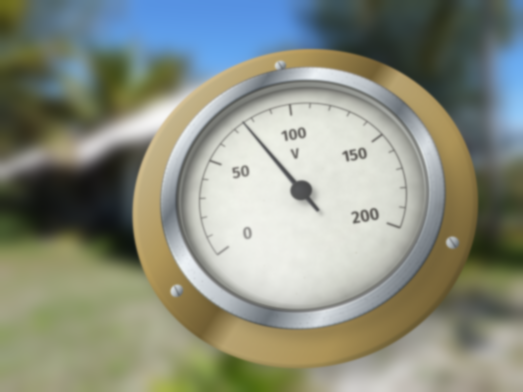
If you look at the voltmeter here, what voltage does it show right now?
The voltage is 75 V
